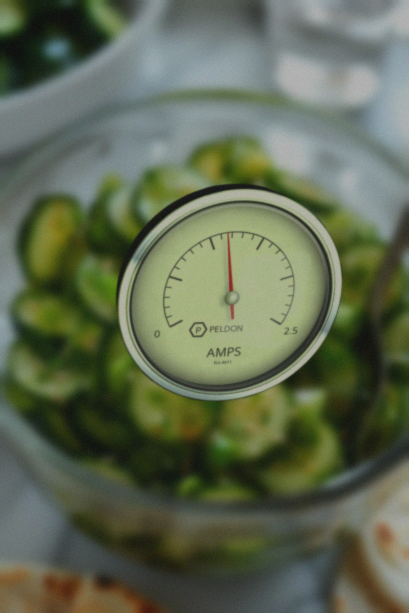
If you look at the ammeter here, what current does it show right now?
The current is 1.15 A
